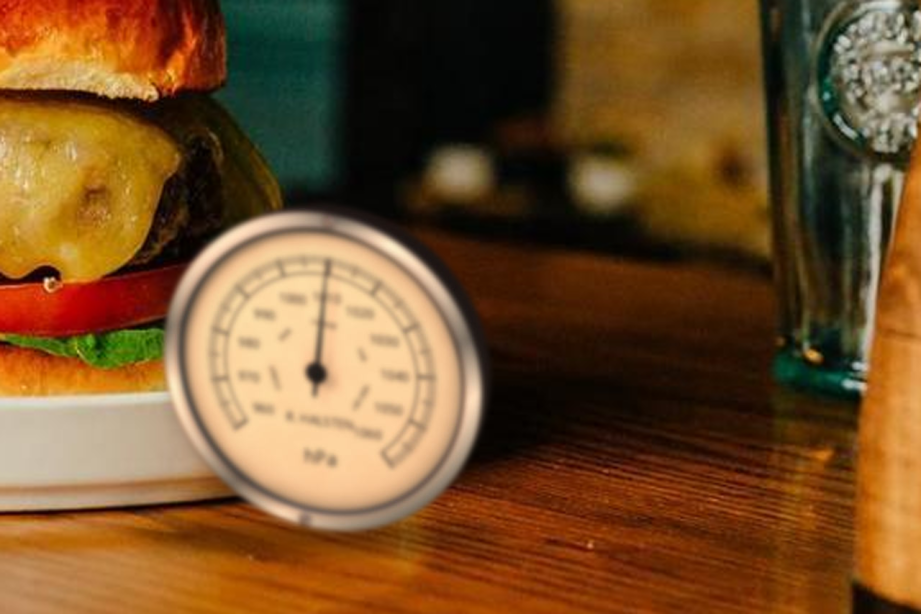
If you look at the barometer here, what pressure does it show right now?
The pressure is 1010 hPa
